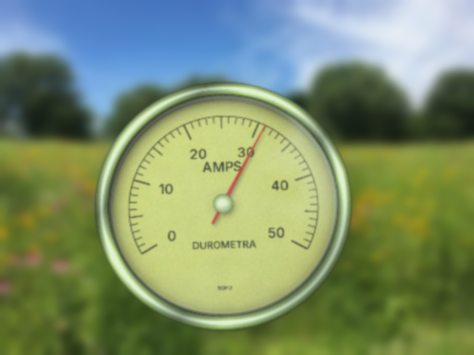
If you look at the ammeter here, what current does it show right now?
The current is 31 A
